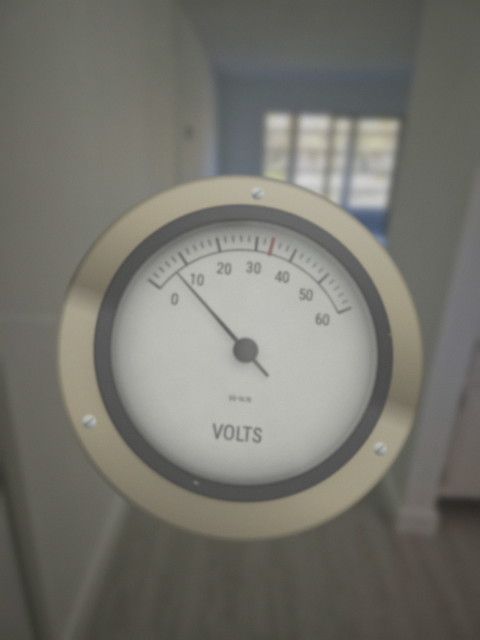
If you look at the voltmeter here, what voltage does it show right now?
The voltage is 6 V
